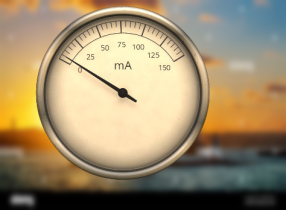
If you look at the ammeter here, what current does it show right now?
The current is 5 mA
